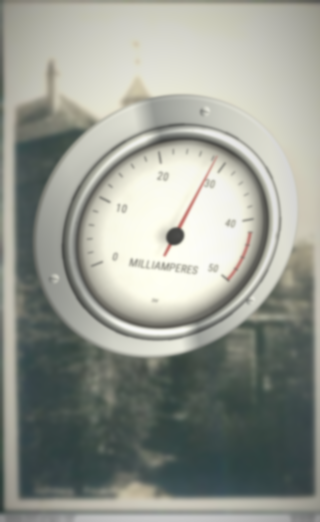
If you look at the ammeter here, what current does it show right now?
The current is 28 mA
